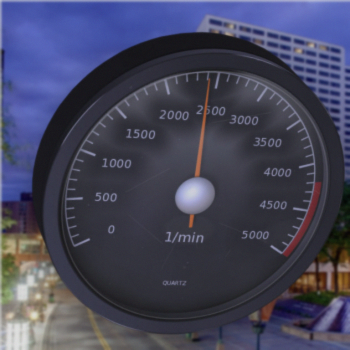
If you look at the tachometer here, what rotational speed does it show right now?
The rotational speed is 2400 rpm
